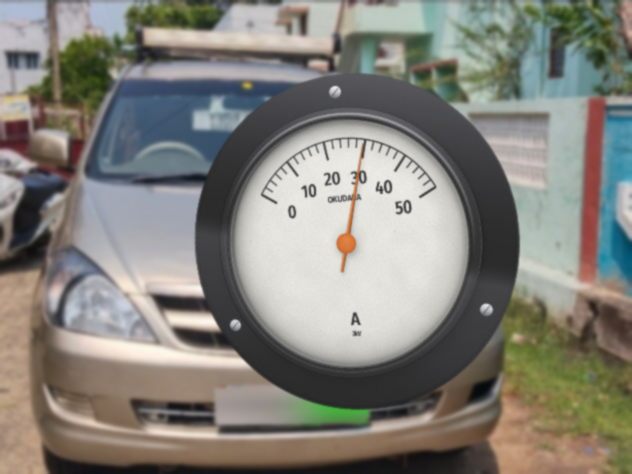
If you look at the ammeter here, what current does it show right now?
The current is 30 A
